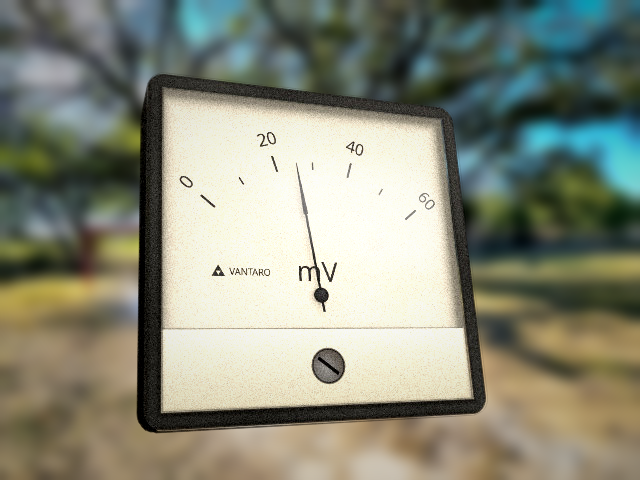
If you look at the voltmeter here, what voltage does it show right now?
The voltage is 25 mV
